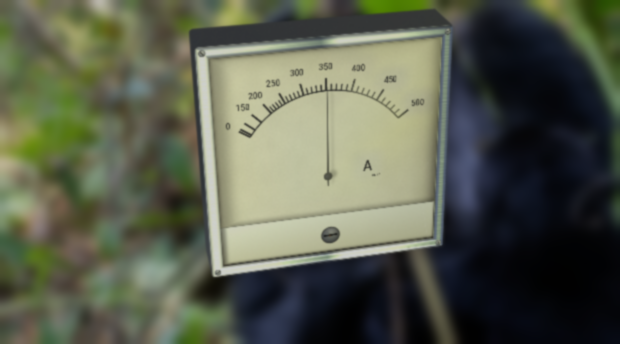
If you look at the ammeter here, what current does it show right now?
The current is 350 A
